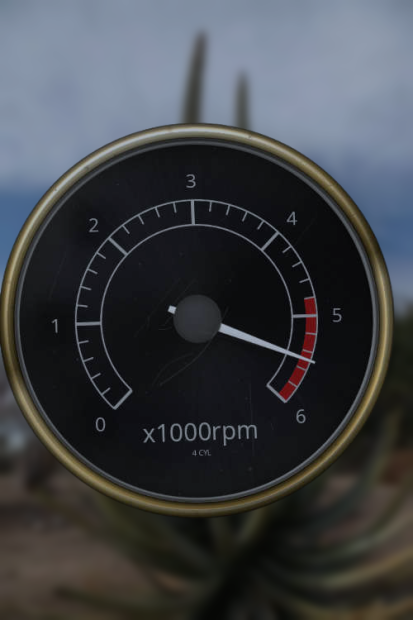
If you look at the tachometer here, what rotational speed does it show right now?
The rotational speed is 5500 rpm
